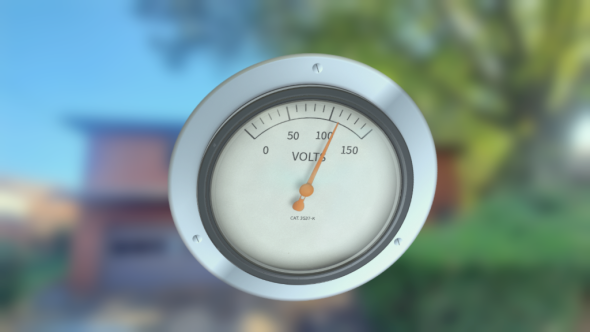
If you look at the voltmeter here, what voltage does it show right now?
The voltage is 110 V
